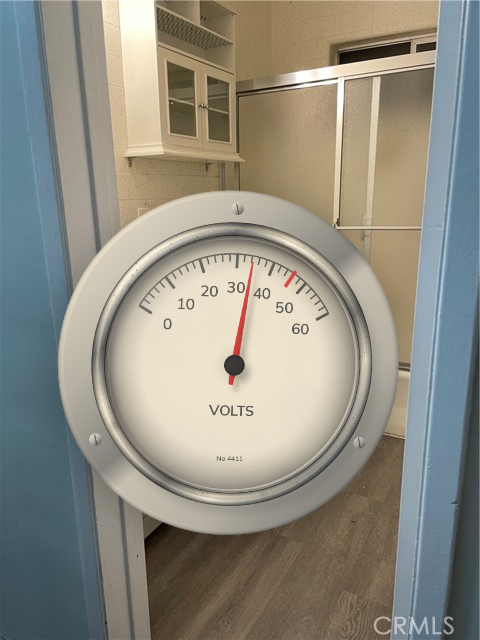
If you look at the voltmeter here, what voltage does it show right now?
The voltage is 34 V
